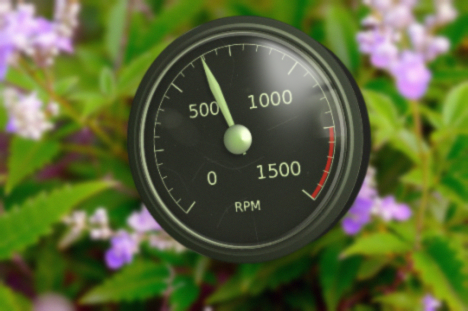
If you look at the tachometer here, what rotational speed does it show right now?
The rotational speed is 650 rpm
